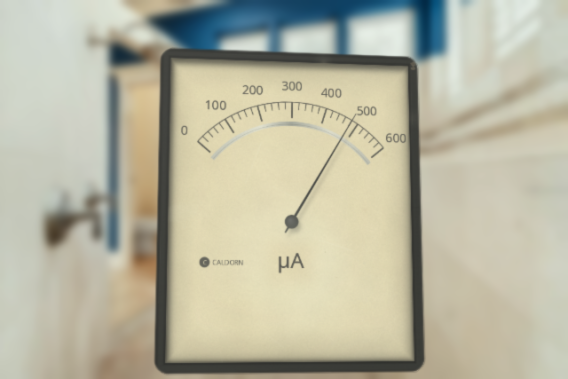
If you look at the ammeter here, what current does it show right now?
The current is 480 µA
